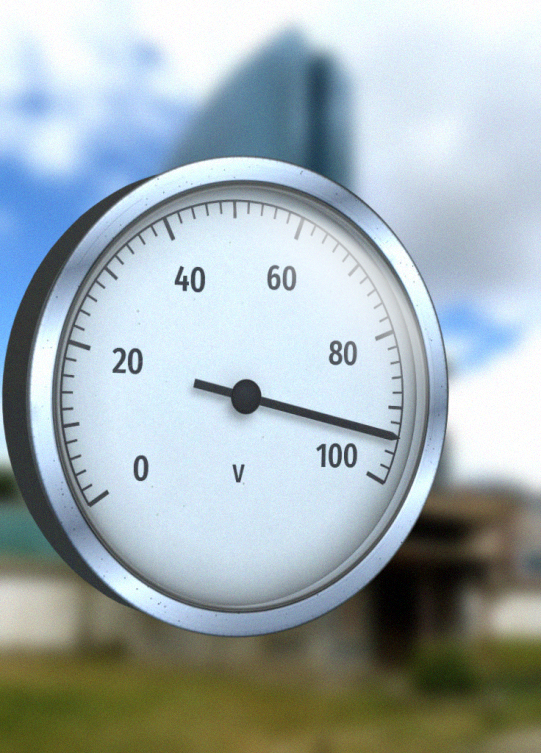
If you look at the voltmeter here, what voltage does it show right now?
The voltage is 94 V
